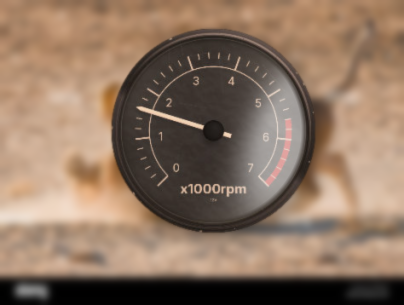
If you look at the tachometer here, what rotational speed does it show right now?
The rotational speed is 1600 rpm
